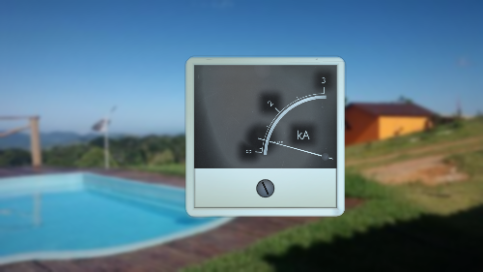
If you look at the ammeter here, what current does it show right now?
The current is 1 kA
